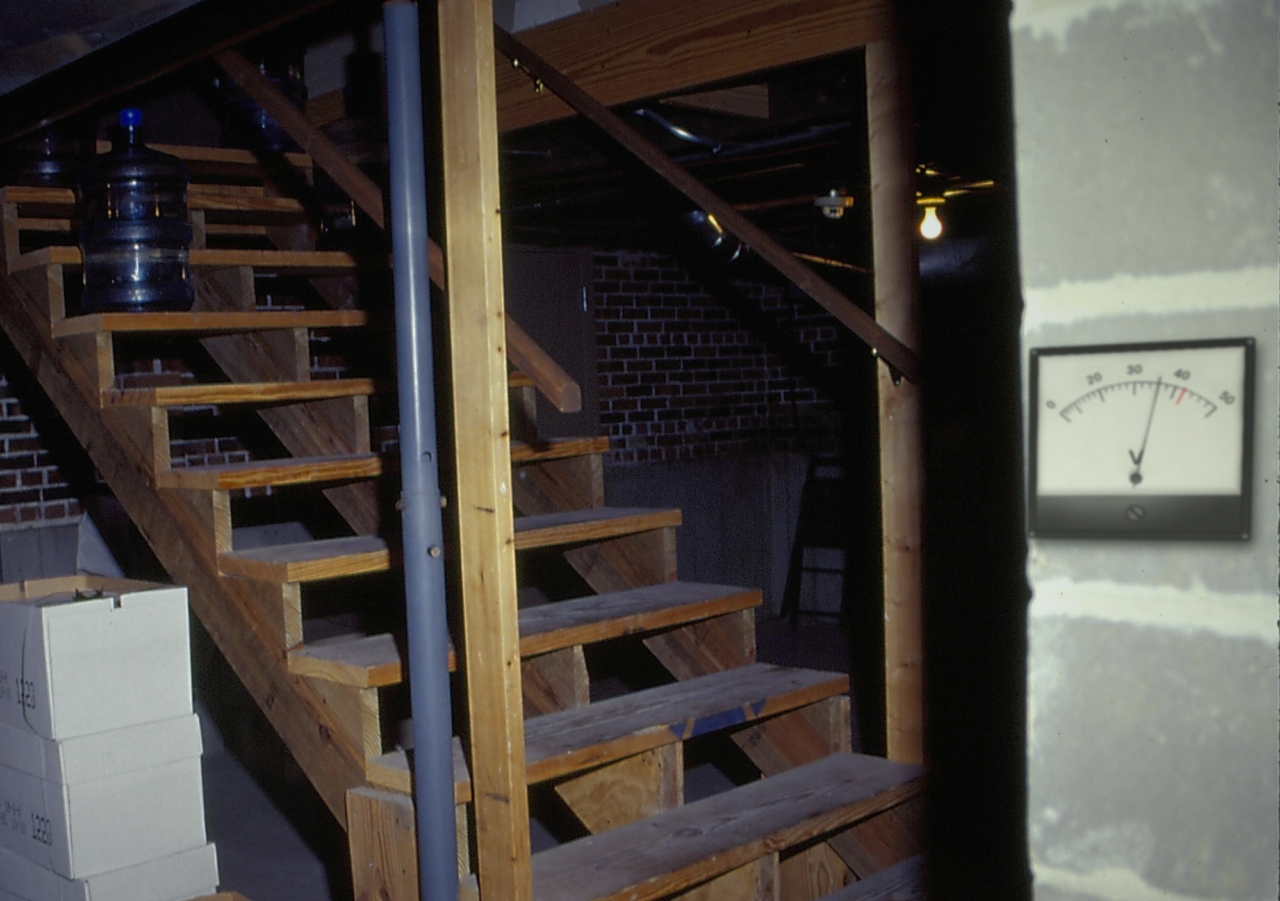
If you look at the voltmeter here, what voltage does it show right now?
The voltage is 36 V
